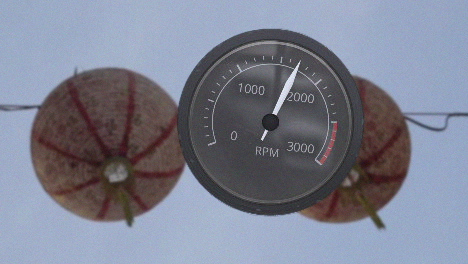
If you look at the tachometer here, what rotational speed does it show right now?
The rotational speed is 1700 rpm
